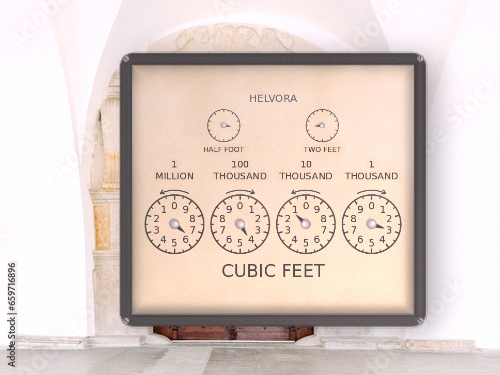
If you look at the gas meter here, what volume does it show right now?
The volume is 641300 ft³
